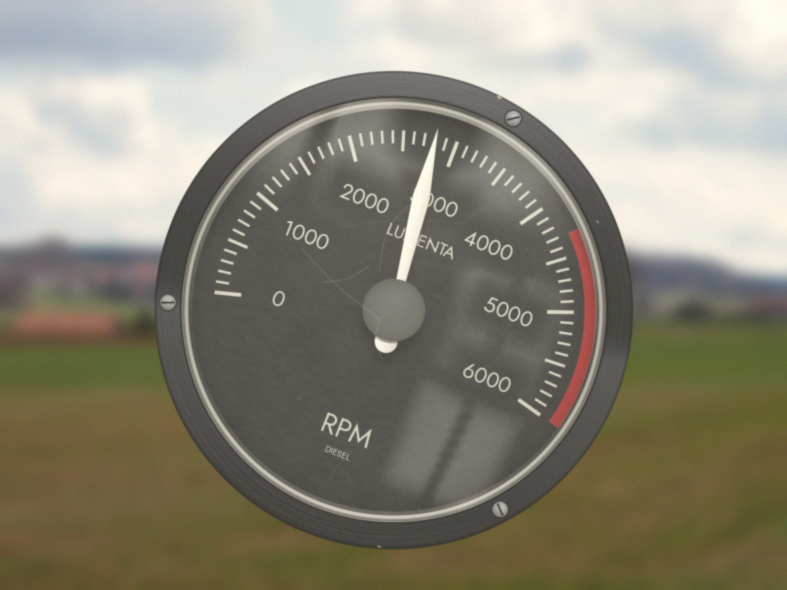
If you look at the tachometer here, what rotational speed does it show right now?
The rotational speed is 2800 rpm
